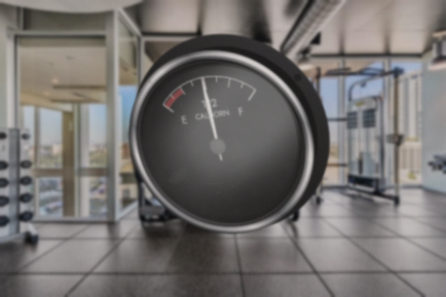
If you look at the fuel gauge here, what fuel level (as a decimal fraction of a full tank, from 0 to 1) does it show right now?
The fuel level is 0.5
